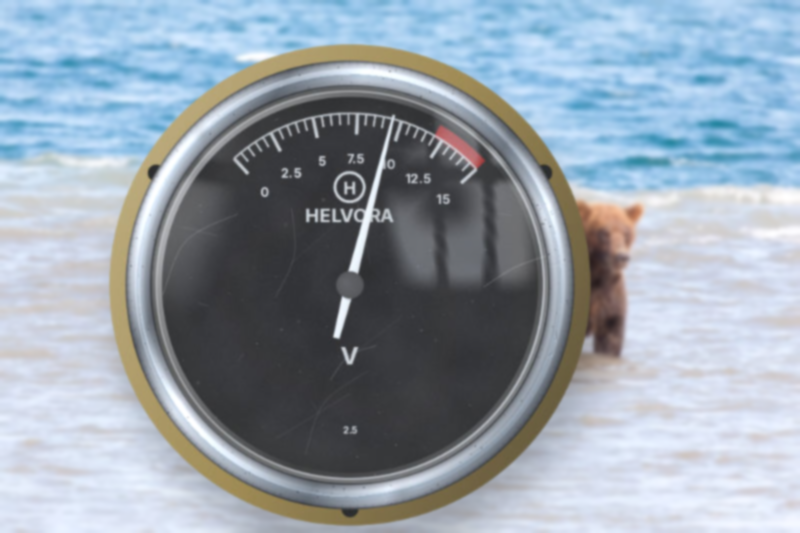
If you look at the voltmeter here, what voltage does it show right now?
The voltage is 9.5 V
